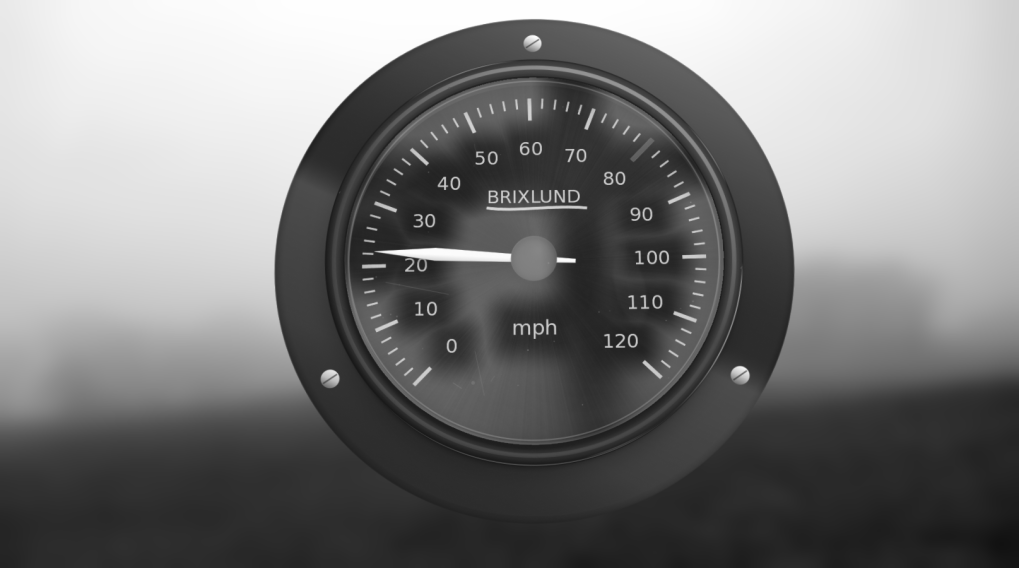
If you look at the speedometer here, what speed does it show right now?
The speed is 22 mph
